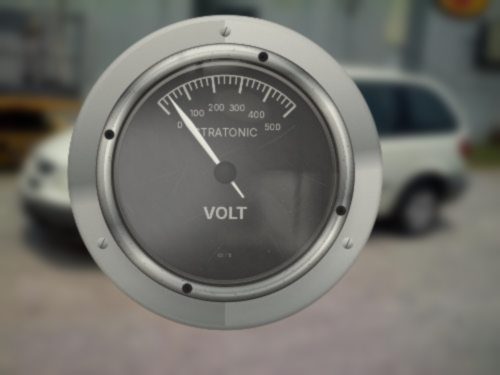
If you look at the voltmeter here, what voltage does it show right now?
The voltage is 40 V
